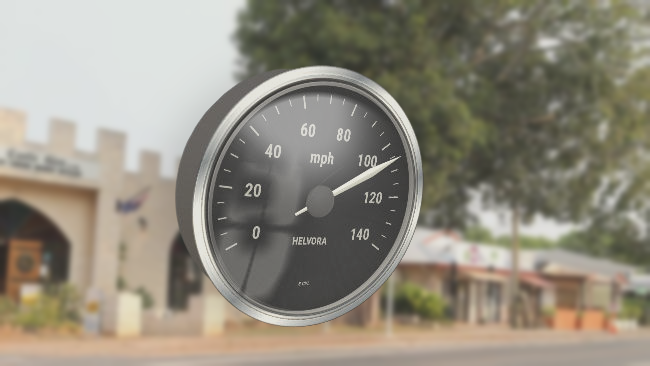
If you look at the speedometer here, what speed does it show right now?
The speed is 105 mph
